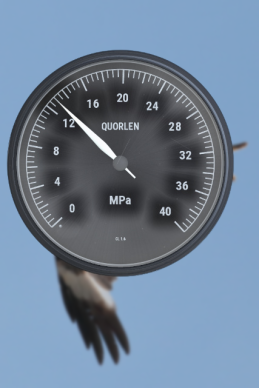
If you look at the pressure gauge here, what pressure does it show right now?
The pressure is 13 MPa
